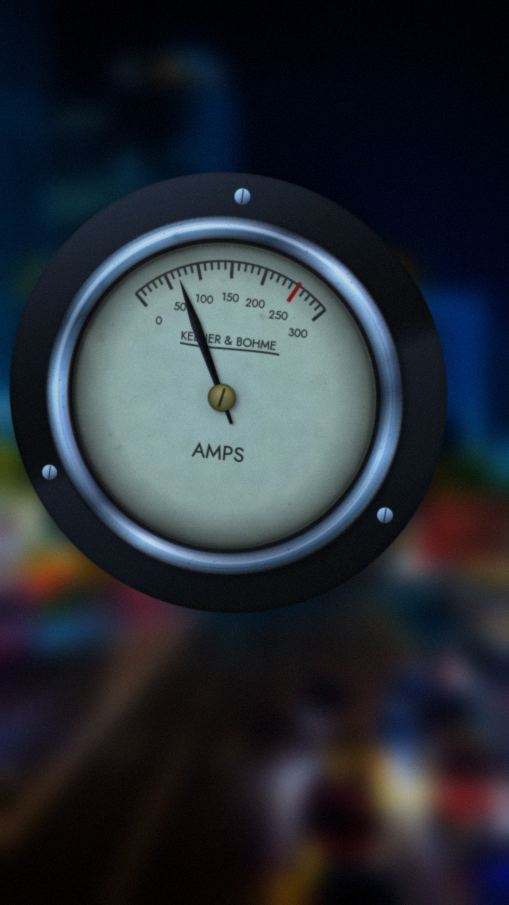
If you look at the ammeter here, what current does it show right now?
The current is 70 A
